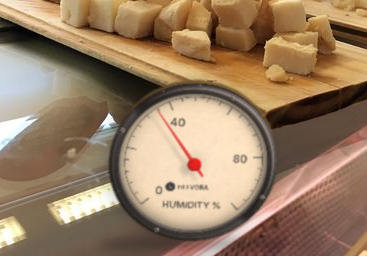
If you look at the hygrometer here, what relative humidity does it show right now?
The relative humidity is 36 %
